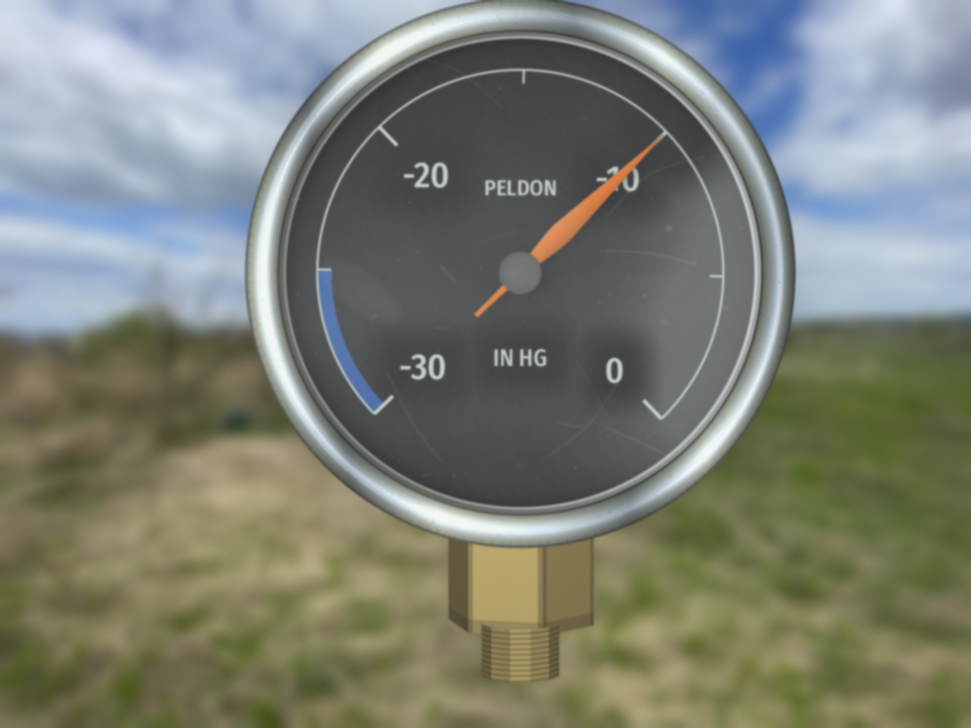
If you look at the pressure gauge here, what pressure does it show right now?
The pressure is -10 inHg
